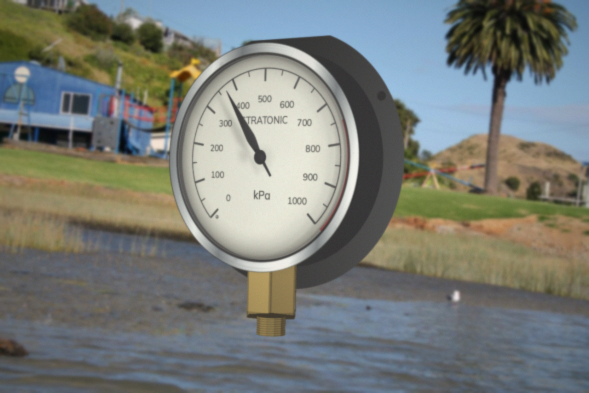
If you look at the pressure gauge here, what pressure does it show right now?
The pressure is 375 kPa
